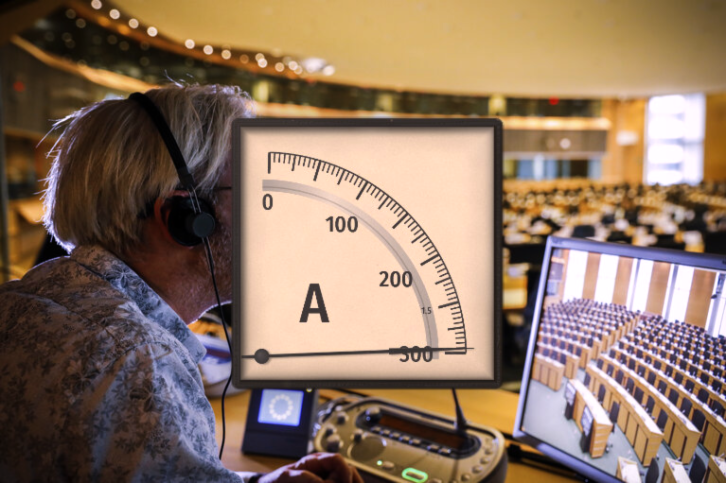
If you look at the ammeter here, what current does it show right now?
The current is 295 A
